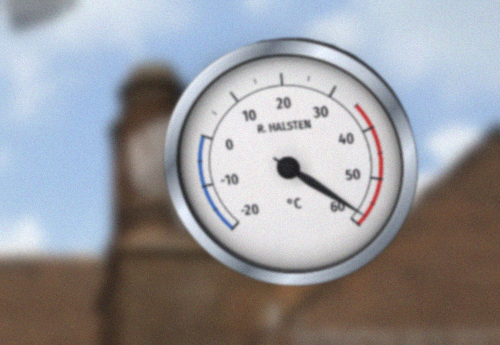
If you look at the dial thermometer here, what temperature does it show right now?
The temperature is 57.5 °C
